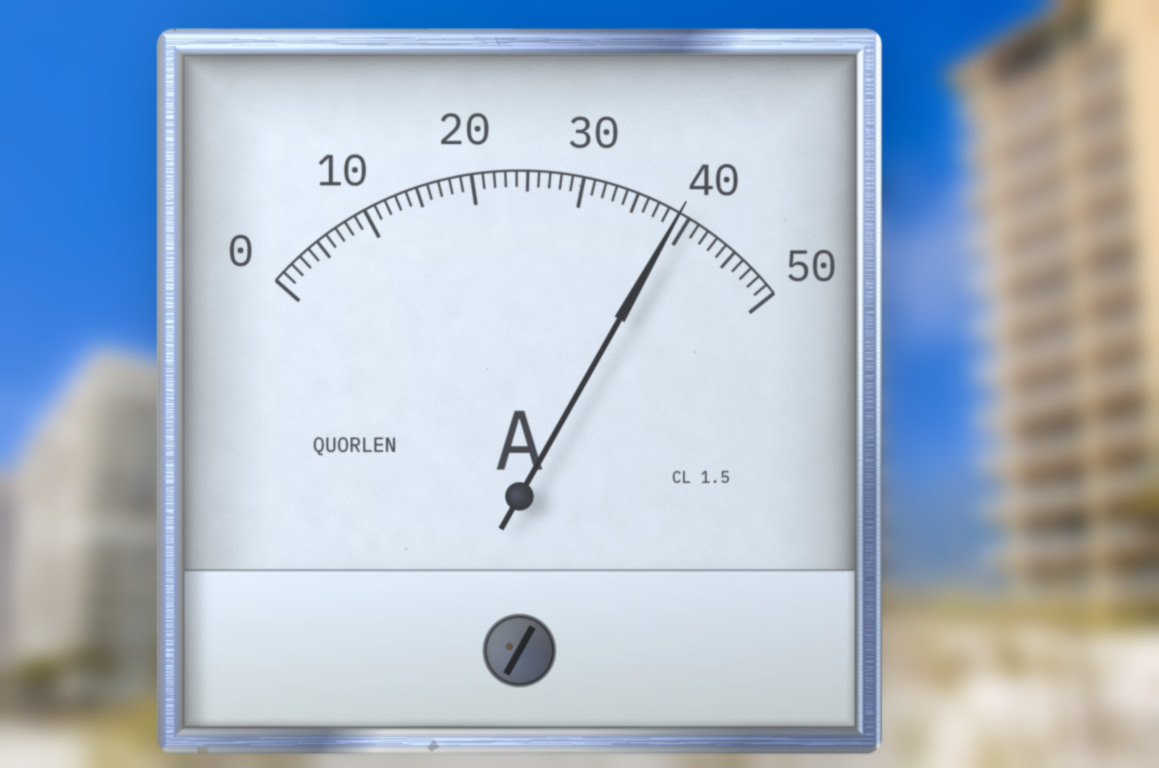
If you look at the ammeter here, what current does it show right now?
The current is 39 A
